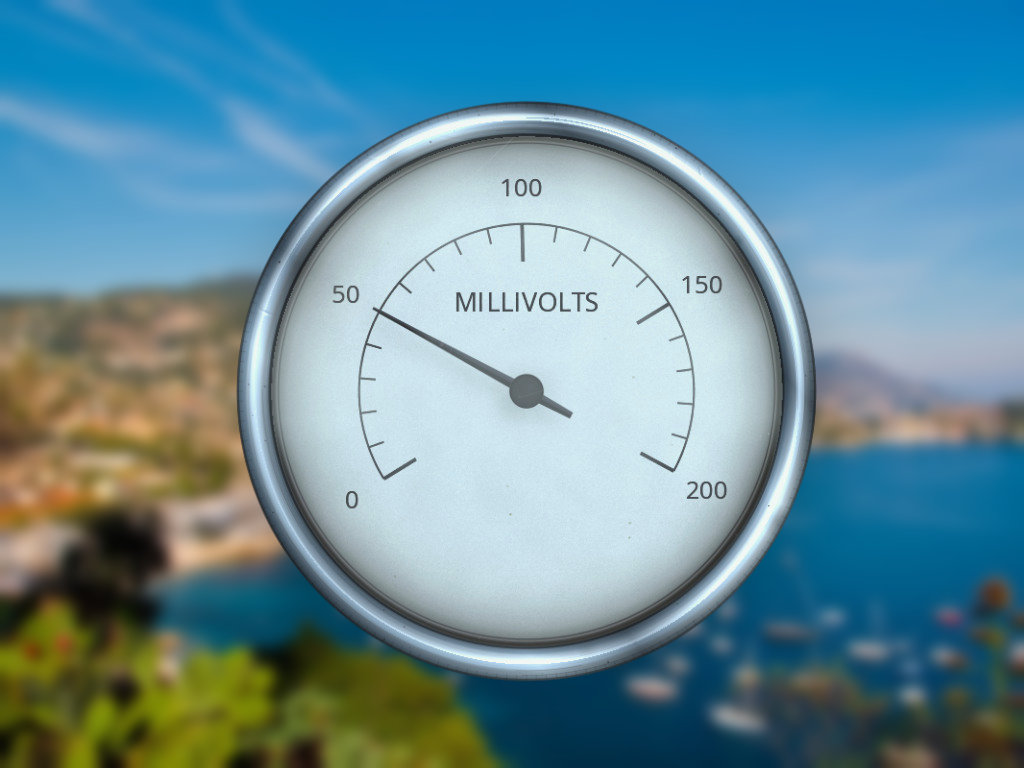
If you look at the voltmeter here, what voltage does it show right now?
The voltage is 50 mV
